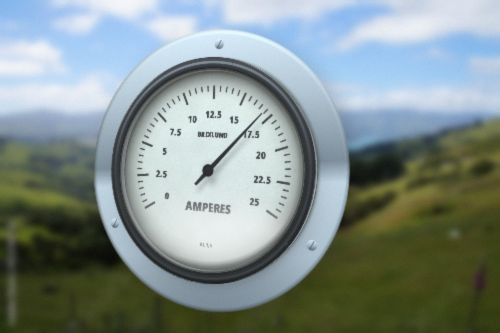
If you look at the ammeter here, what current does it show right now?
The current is 17 A
